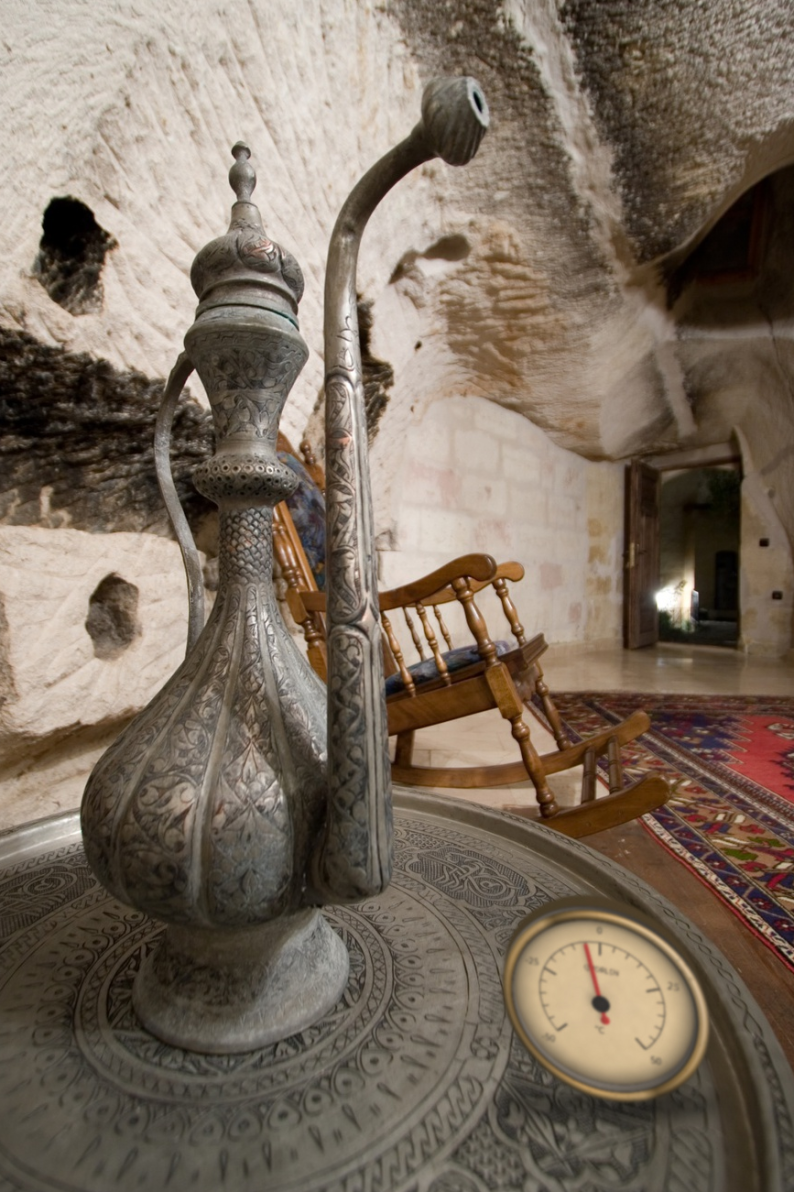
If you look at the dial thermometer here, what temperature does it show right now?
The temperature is -5 °C
